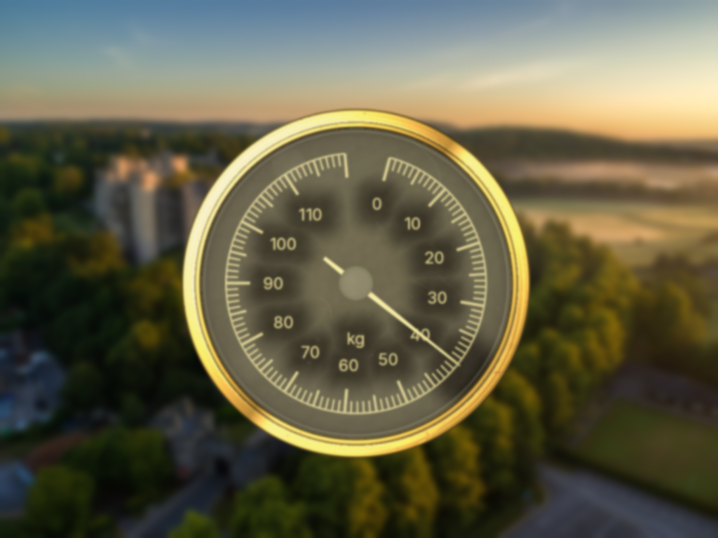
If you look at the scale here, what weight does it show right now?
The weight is 40 kg
